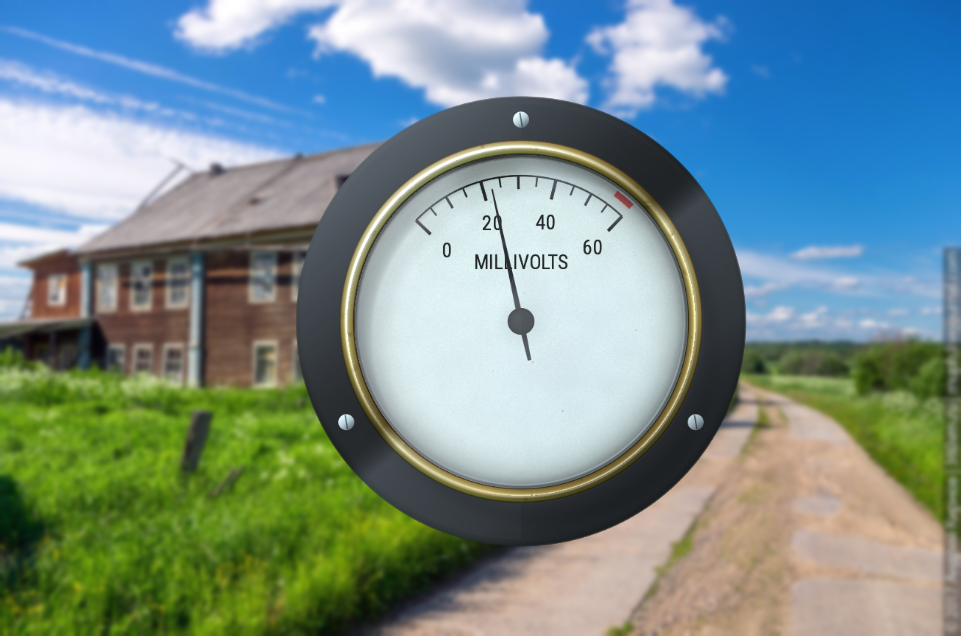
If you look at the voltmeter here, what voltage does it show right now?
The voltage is 22.5 mV
